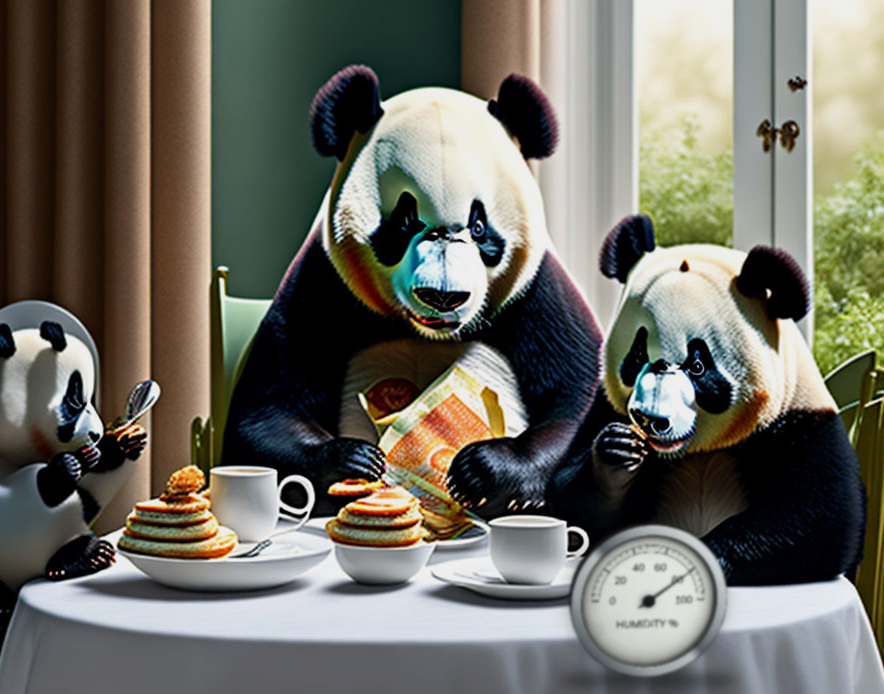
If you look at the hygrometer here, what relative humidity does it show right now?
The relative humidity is 80 %
